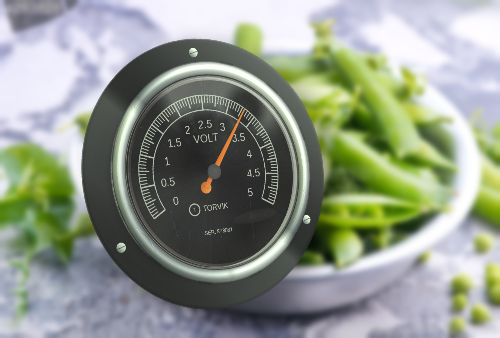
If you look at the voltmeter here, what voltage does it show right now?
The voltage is 3.25 V
